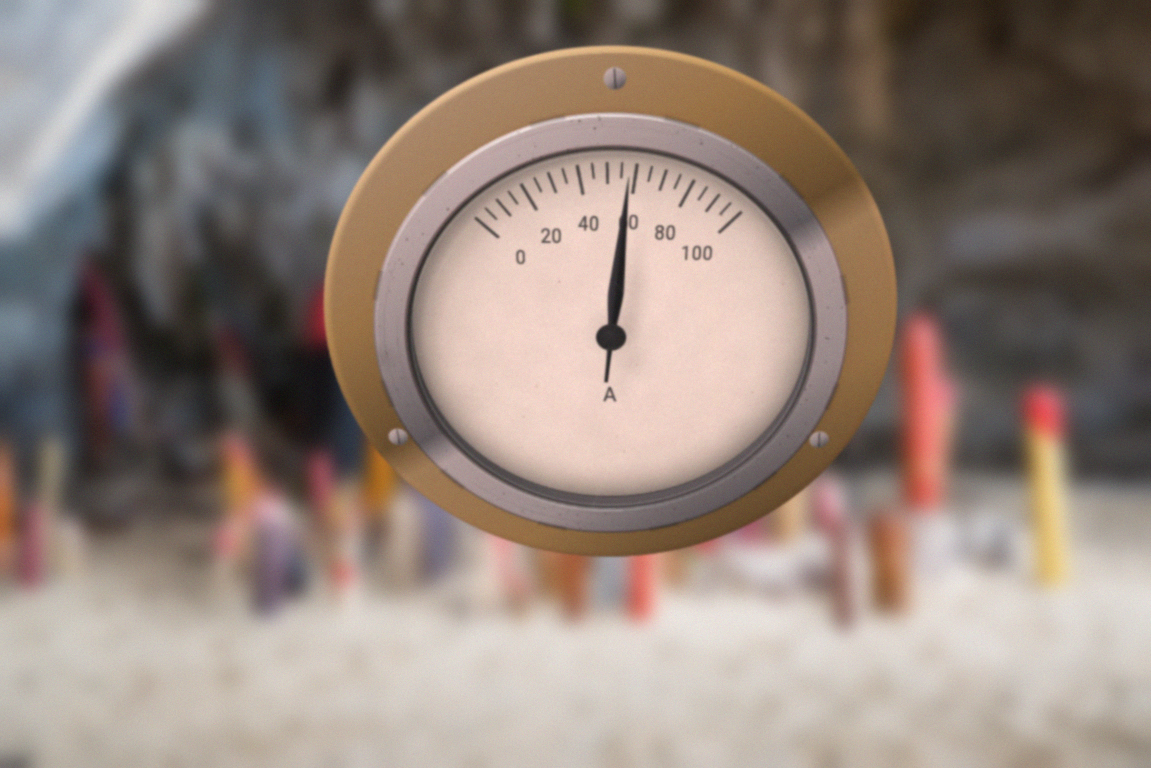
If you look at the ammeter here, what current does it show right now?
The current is 57.5 A
